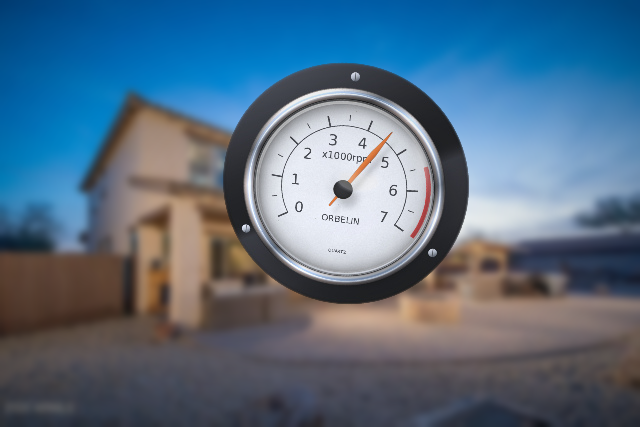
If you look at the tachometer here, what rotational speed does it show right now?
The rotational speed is 4500 rpm
